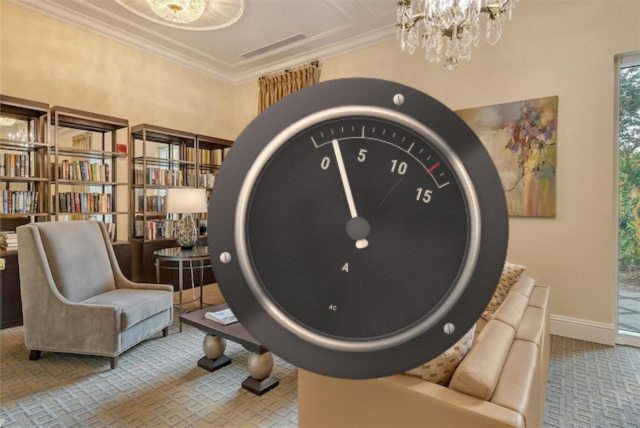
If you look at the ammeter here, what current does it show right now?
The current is 2 A
